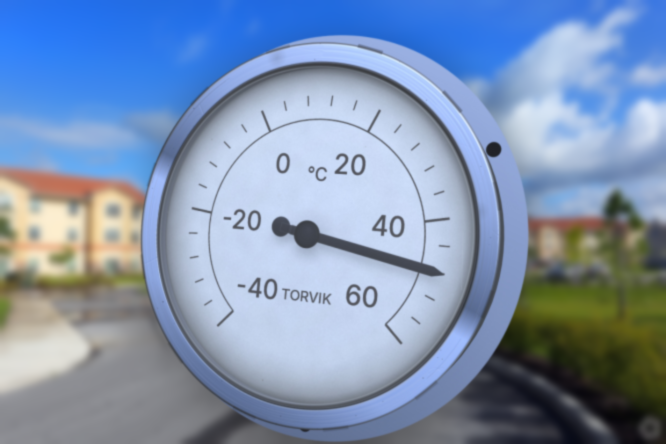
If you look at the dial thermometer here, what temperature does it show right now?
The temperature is 48 °C
